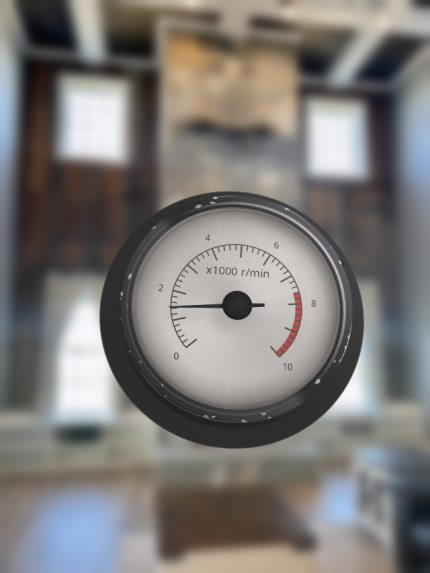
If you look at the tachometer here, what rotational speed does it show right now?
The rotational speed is 1400 rpm
